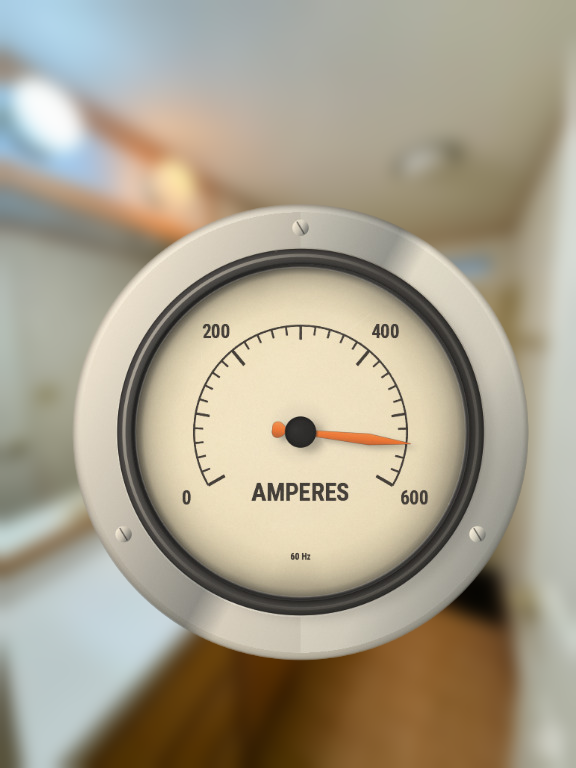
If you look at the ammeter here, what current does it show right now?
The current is 540 A
